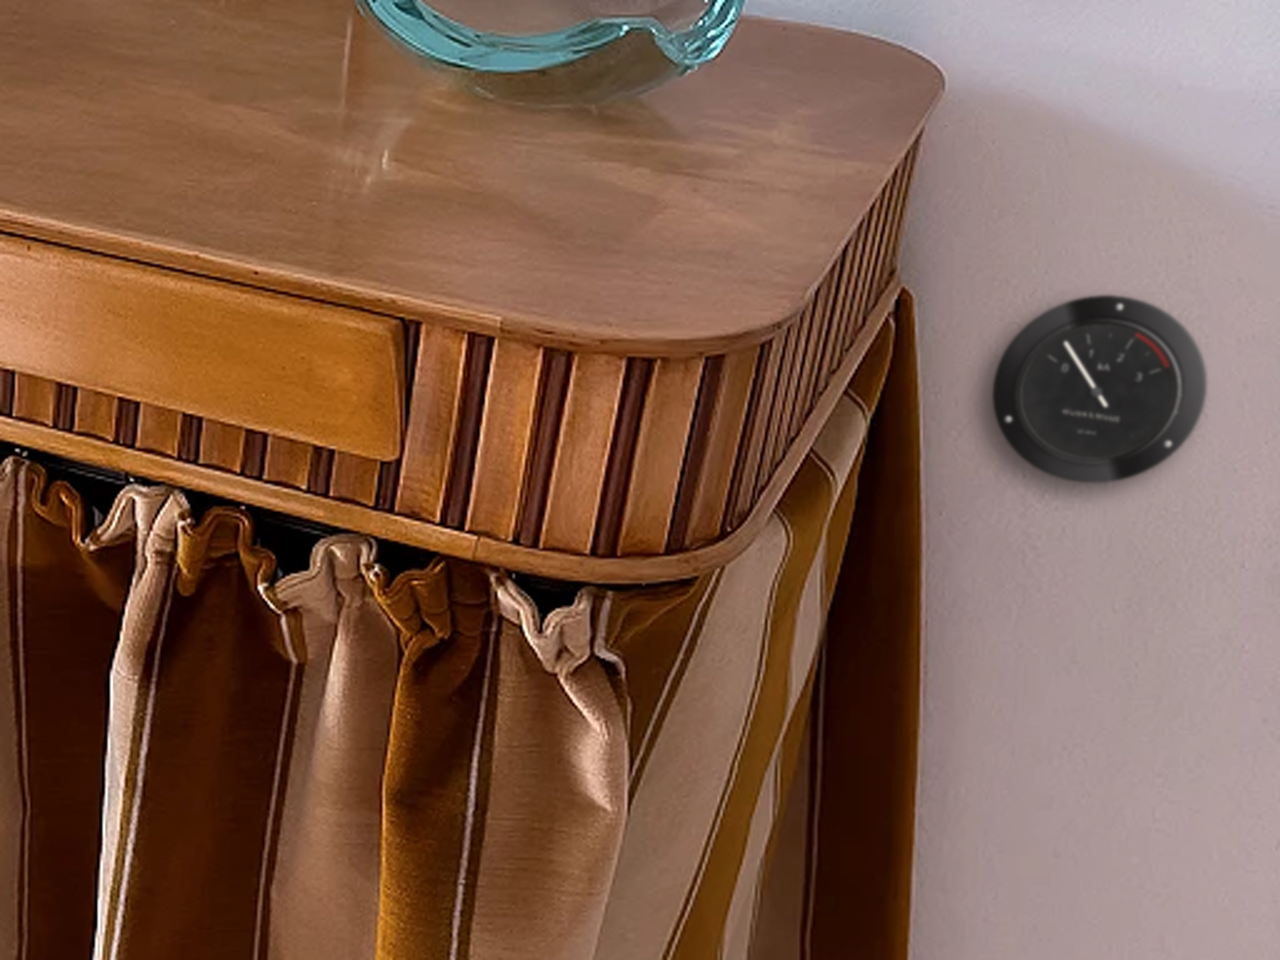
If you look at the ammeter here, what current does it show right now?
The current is 0.5 kA
